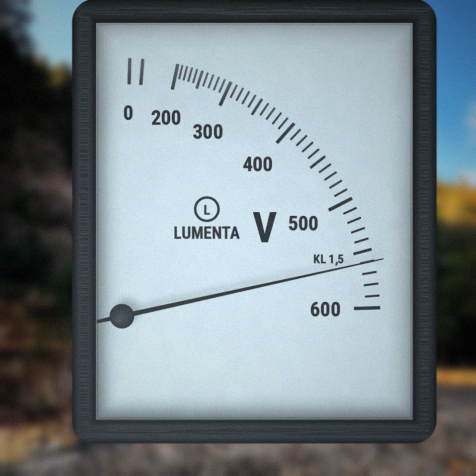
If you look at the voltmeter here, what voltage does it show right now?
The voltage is 560 V
